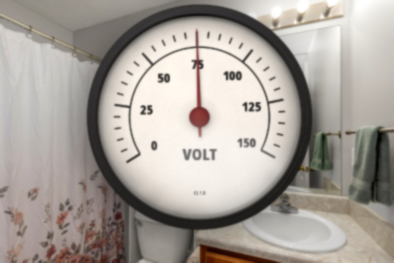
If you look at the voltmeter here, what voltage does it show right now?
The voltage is 75 V
